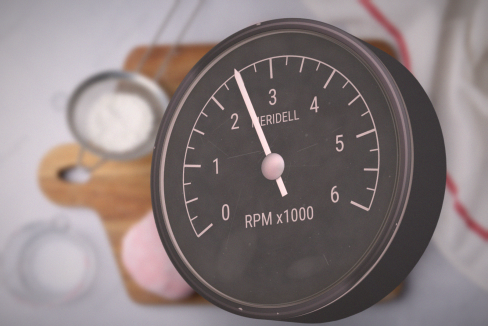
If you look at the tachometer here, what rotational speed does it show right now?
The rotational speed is 2500 rpm
